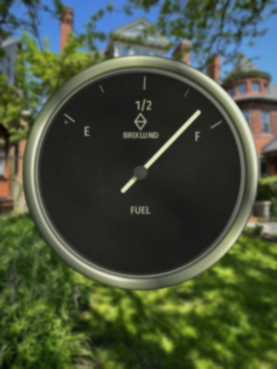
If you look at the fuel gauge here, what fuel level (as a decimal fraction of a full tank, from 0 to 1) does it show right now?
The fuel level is 0.875
